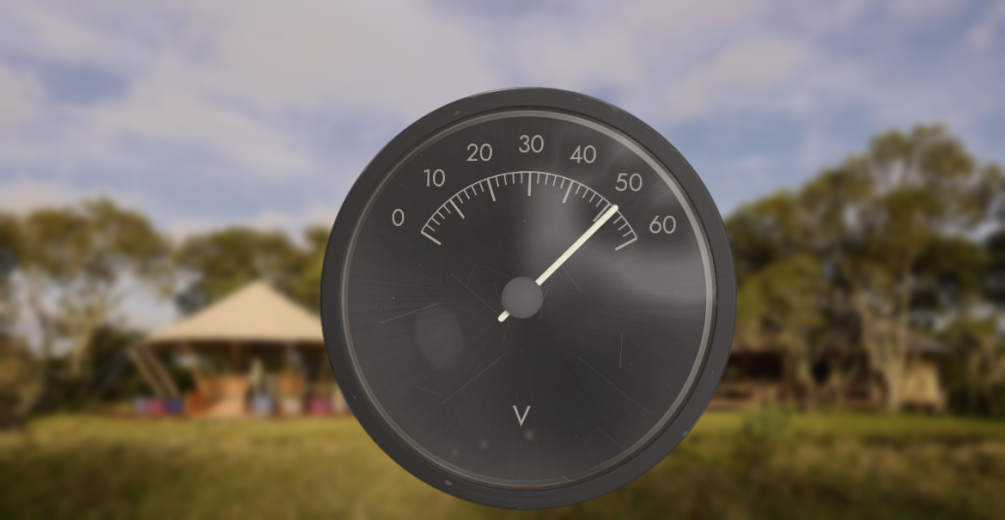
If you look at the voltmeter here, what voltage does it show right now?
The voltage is 52 V
